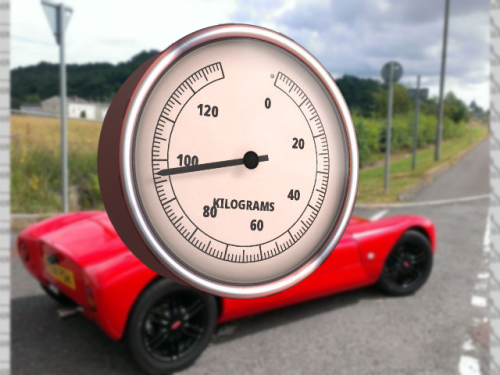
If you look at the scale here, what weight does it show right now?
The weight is 97 kg
